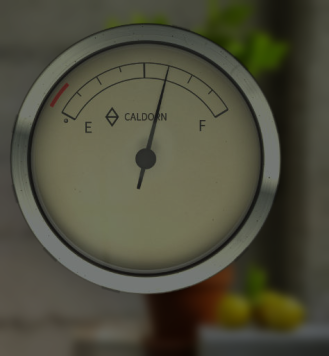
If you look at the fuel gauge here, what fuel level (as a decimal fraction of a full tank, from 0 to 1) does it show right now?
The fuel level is 0.625
